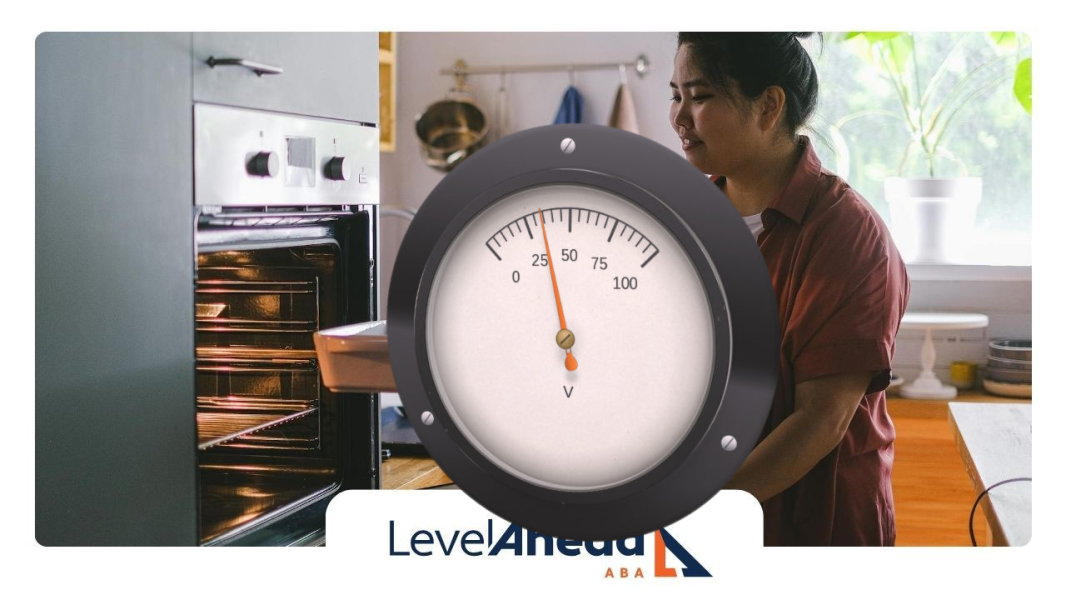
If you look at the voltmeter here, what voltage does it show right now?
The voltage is 35 V
